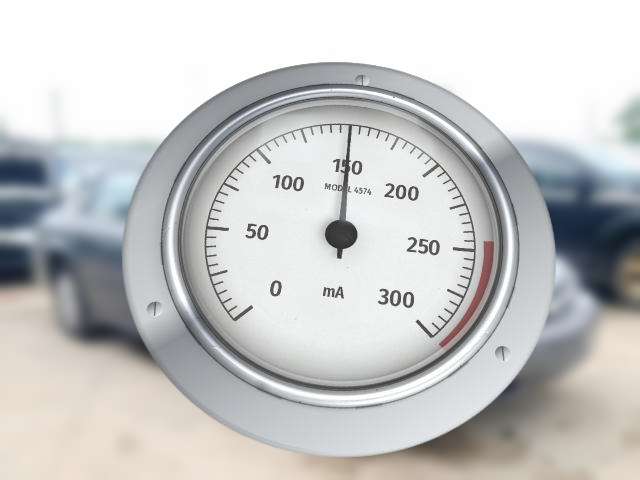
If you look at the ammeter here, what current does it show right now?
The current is 150 mA
